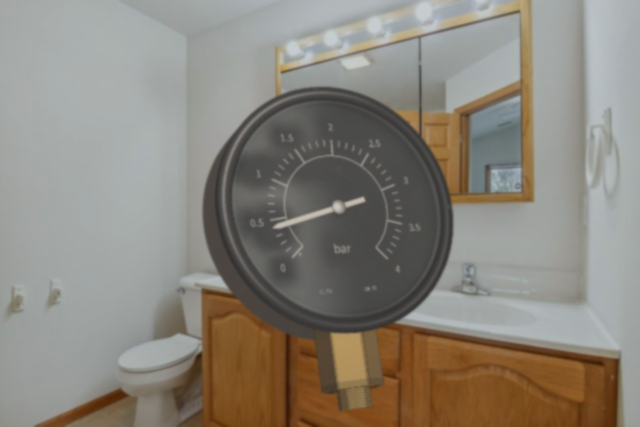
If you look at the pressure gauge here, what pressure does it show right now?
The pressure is 0.4 bar
